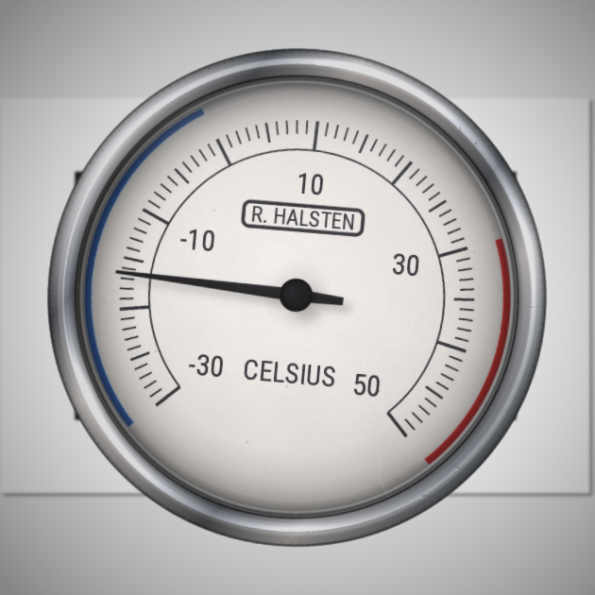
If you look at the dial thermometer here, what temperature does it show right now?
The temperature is -16.5 °C
